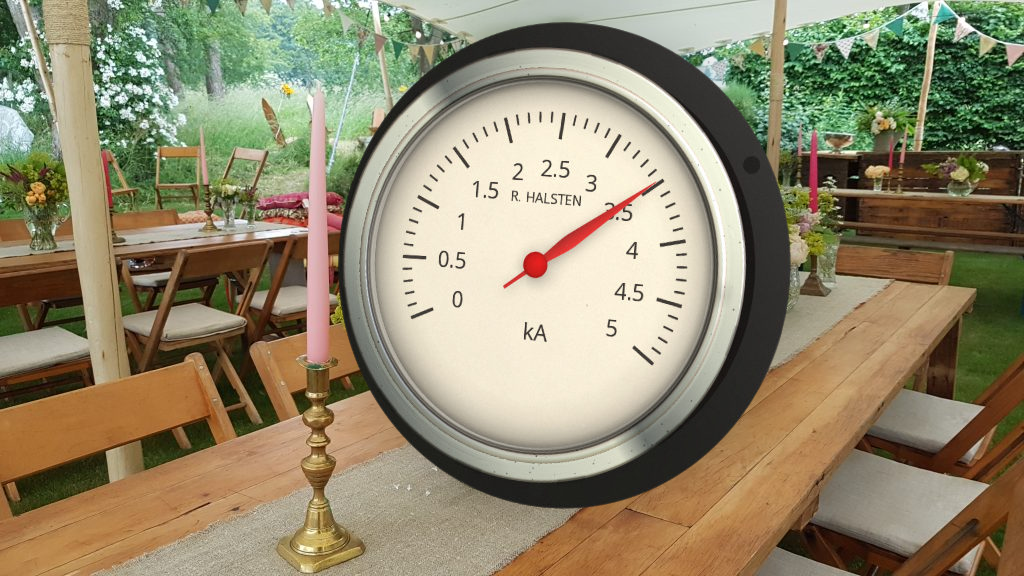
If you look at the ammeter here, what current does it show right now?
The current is 3.5 kA
